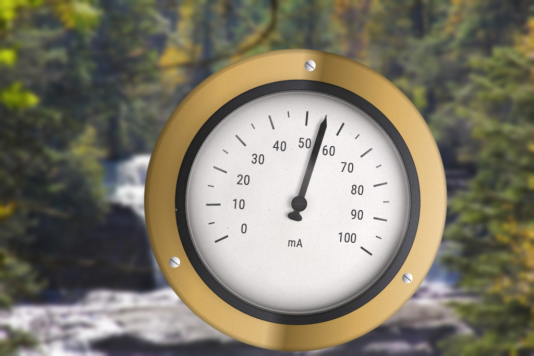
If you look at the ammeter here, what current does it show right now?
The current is 55 mA
